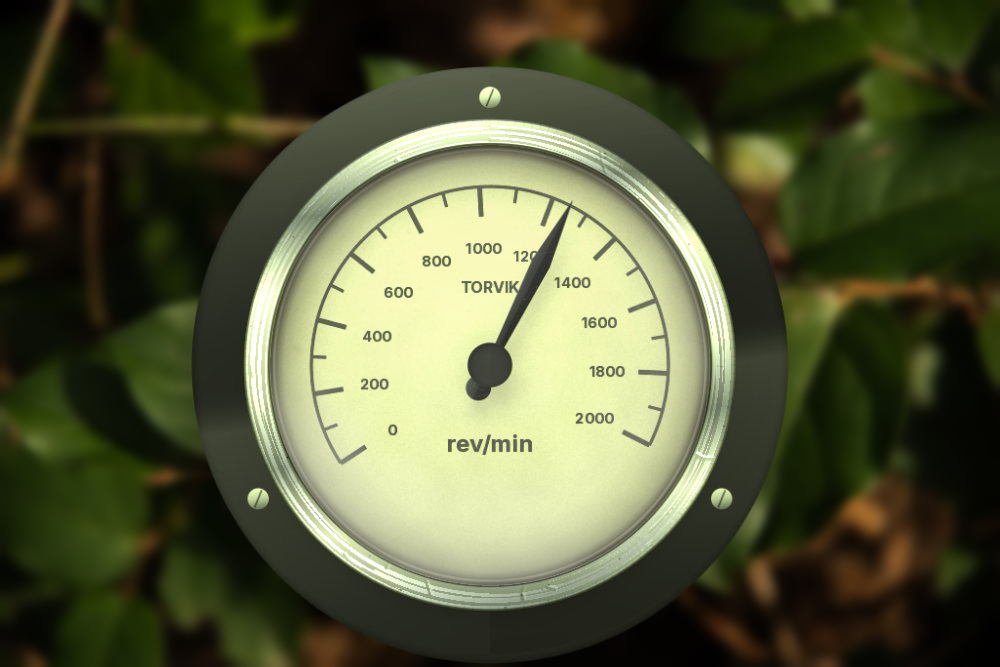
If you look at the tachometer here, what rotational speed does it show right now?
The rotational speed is 1250 rpm
